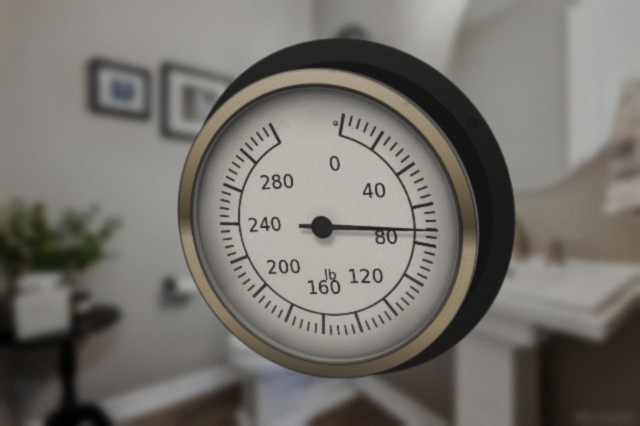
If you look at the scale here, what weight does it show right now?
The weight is 72 lb
